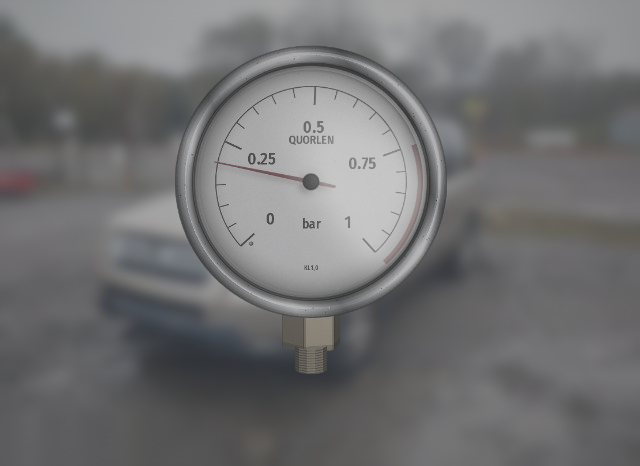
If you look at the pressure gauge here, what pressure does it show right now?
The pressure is 0.2 bar
